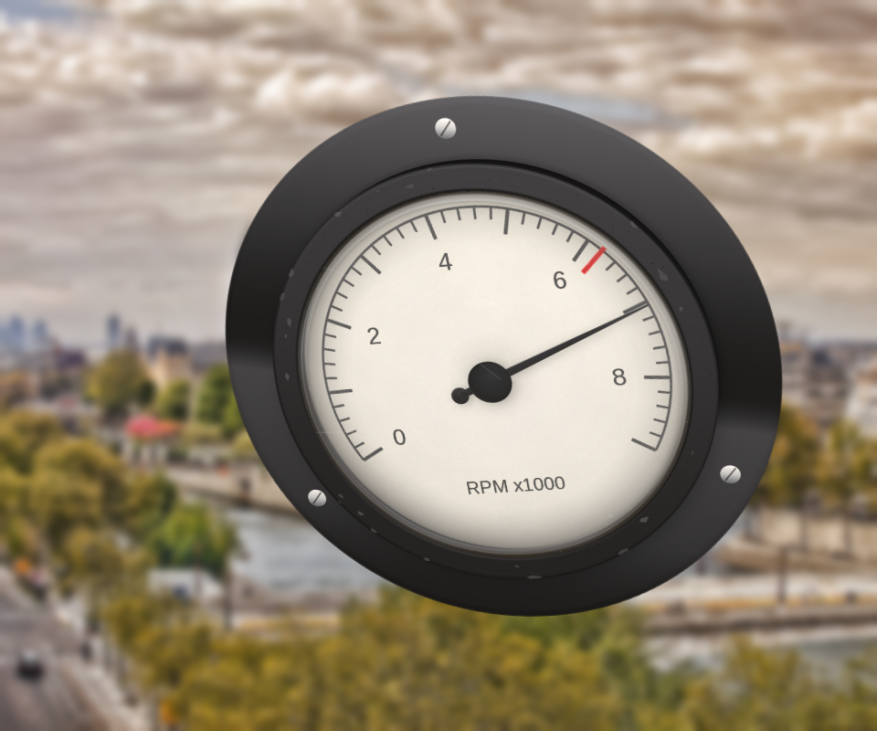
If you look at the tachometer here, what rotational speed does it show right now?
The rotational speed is 7000 rpm
